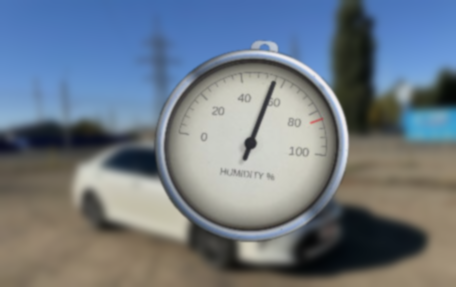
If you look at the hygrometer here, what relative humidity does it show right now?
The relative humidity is 56 %
